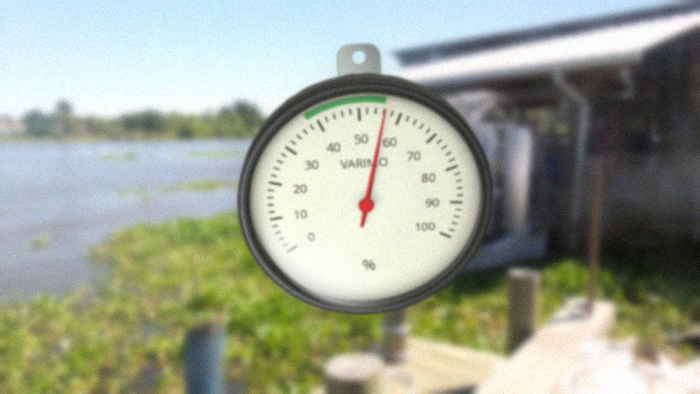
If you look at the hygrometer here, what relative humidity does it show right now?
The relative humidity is 56 %
